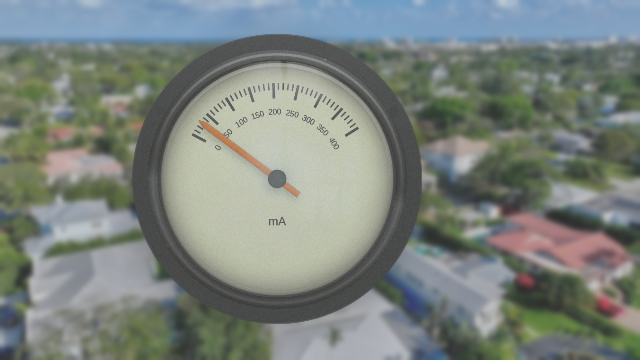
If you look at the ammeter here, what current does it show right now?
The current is 30 mA
